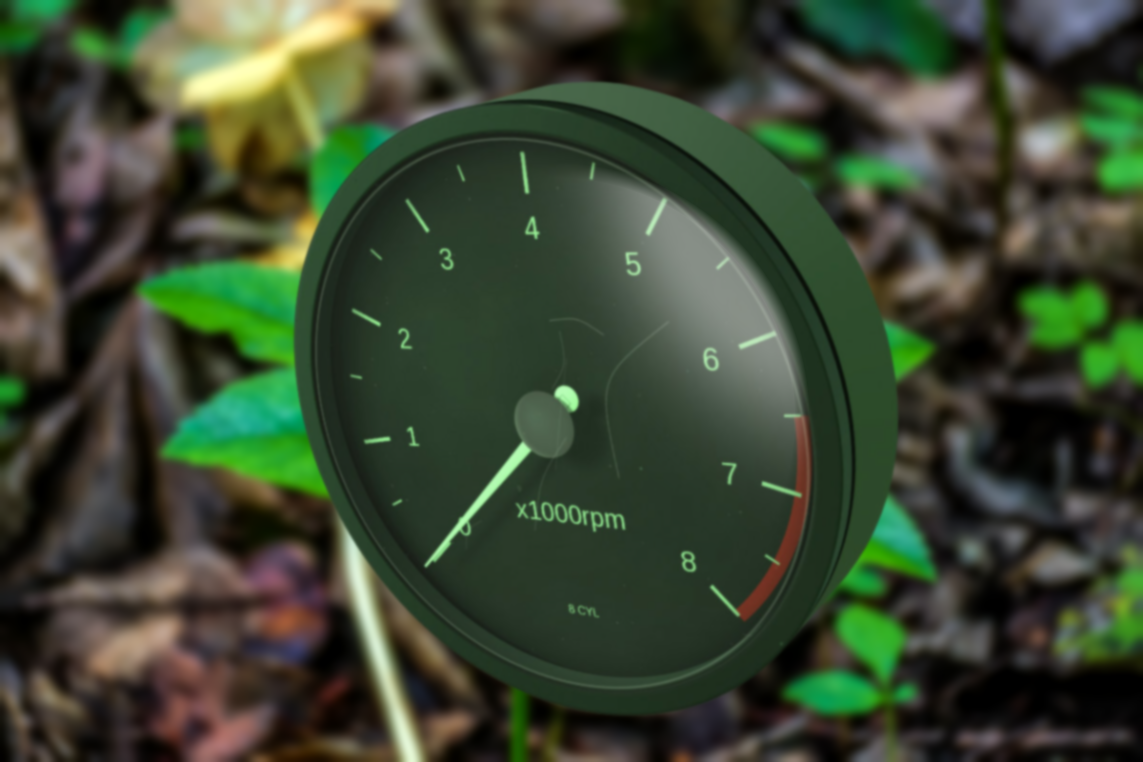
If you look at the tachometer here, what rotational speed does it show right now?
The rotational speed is 0 rpm
